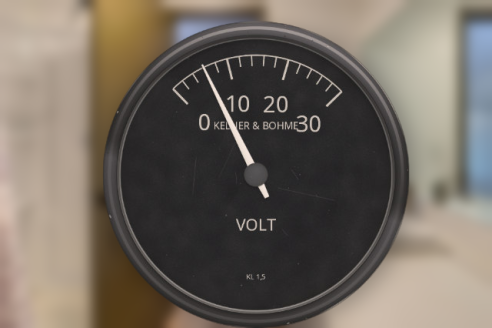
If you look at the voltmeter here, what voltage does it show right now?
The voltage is 6 V
